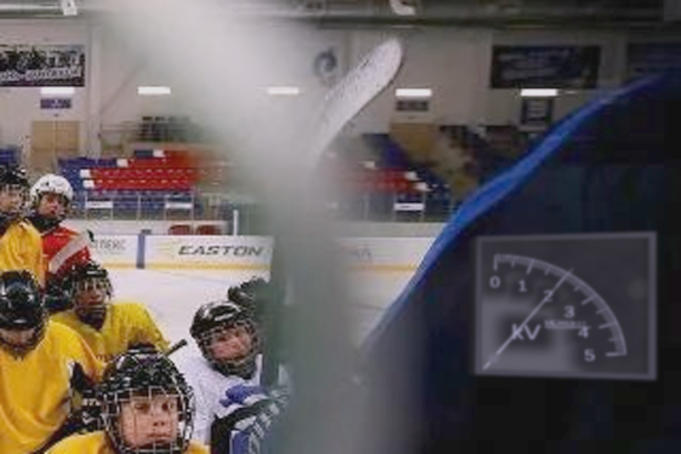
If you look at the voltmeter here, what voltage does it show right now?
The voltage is 2 kV
